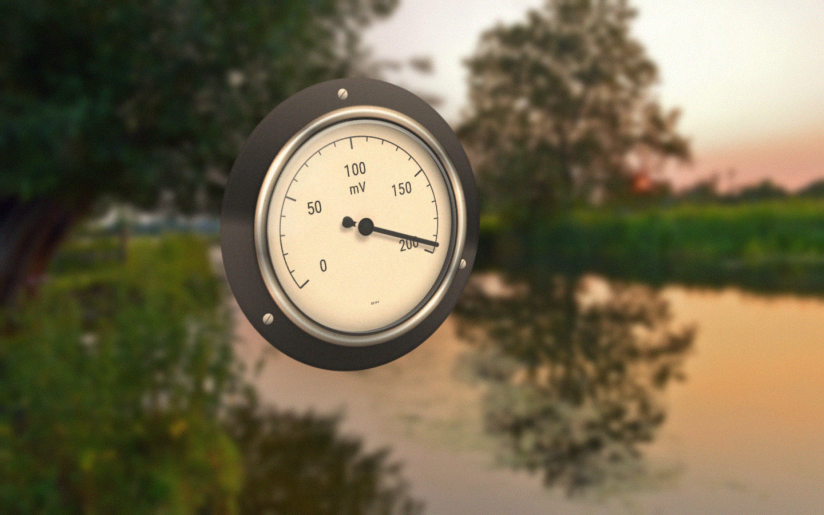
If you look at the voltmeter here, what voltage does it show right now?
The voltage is 195 mV
